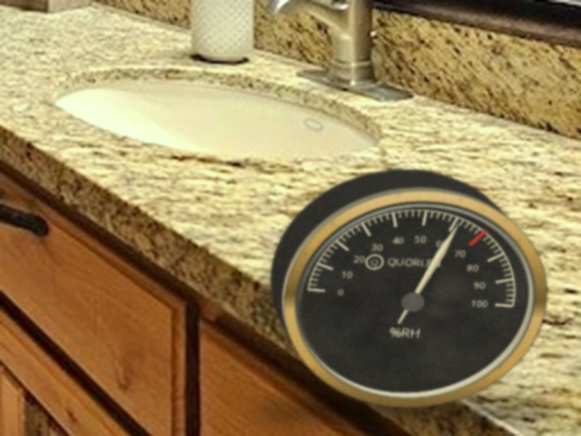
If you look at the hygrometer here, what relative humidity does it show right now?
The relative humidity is 60 %
